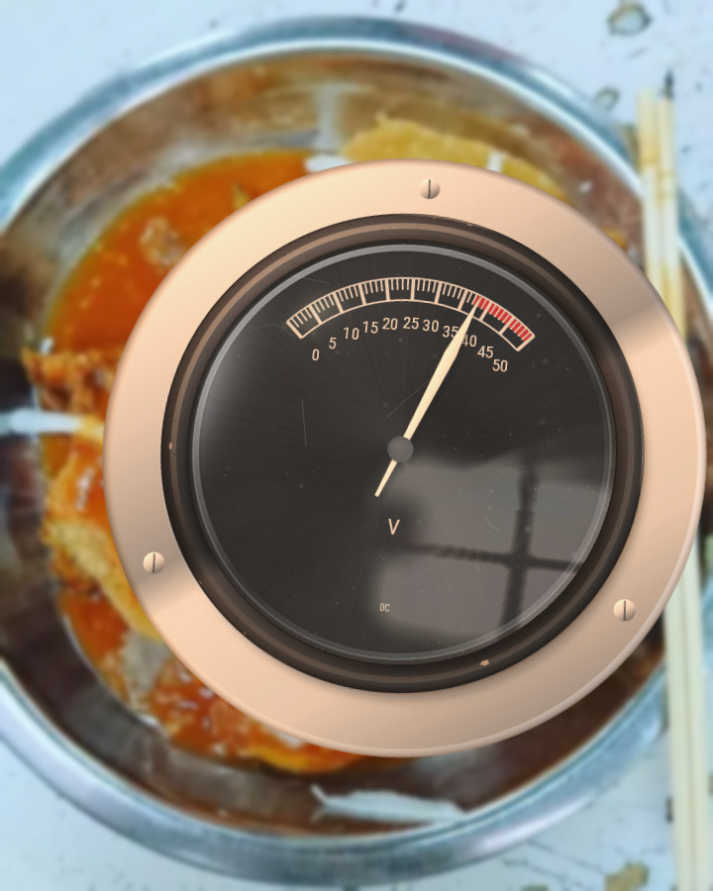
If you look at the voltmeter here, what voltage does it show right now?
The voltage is 38 V
